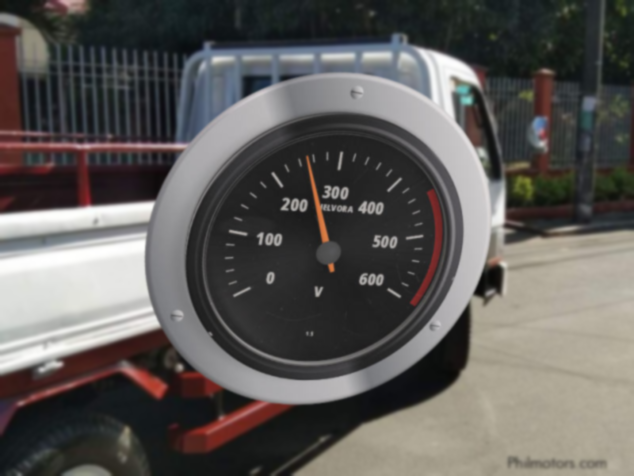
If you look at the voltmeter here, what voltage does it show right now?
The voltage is 250 V
